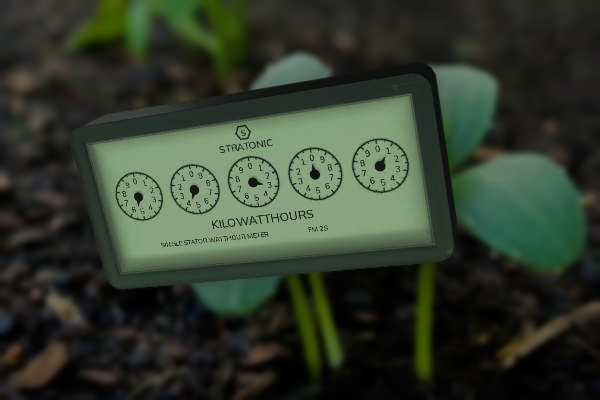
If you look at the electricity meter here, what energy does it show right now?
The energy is 54301 kWh
